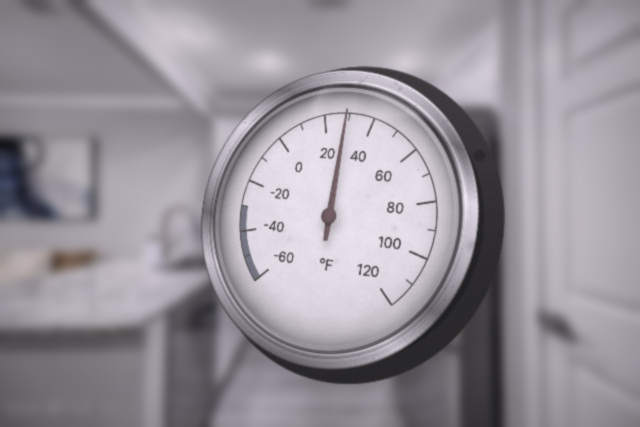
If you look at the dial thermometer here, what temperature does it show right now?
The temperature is 30 °F
